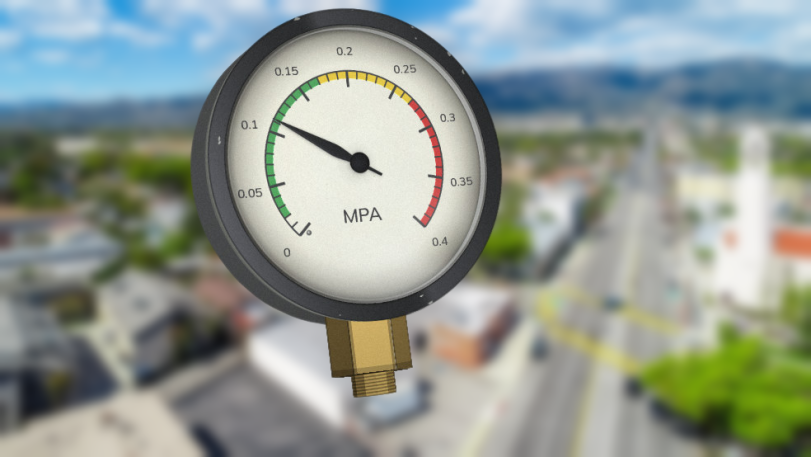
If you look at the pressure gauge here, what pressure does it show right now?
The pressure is 0.11 MPa
